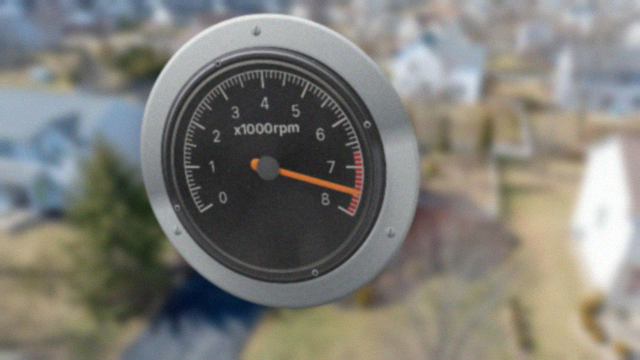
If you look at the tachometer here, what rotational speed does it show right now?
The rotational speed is 7500 rpm
